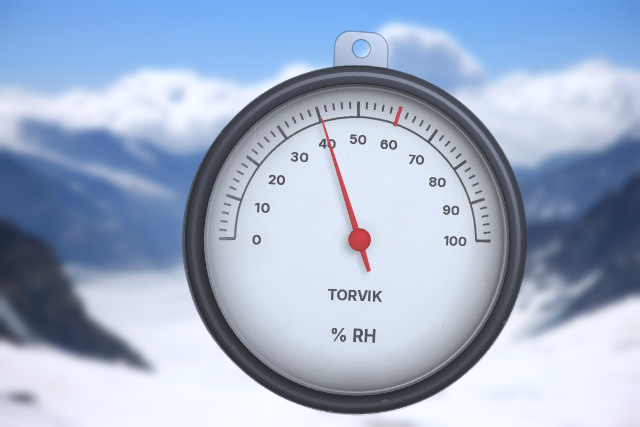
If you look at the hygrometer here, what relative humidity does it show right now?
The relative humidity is 40 %
